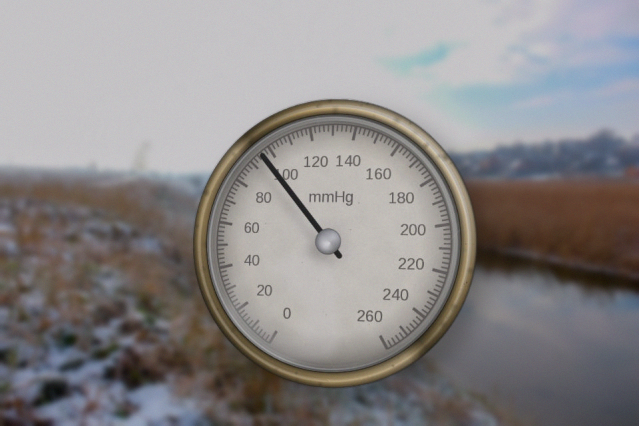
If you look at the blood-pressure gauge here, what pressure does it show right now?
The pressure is 96 mmHg
